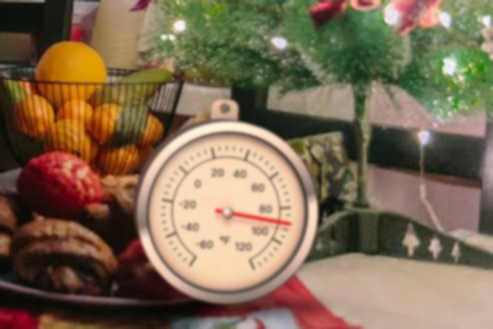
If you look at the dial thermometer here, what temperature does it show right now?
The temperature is 88 °F
